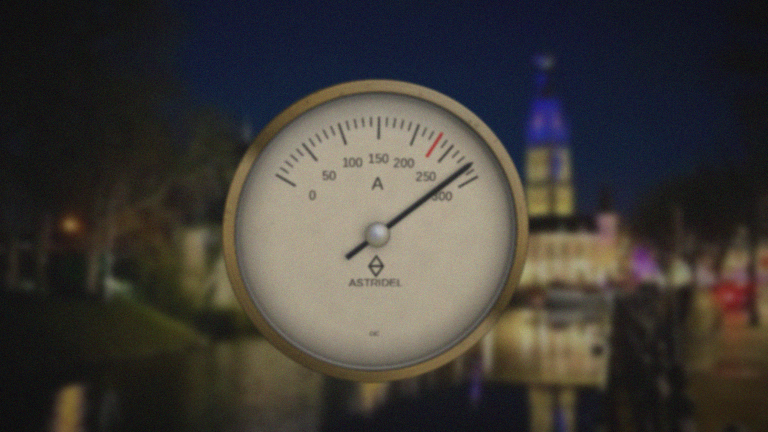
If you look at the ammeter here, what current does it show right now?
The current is 280 A
